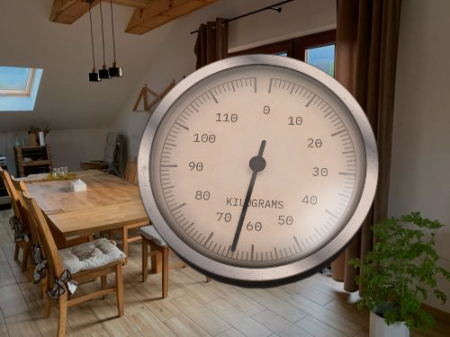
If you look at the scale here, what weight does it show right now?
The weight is 64 kg
